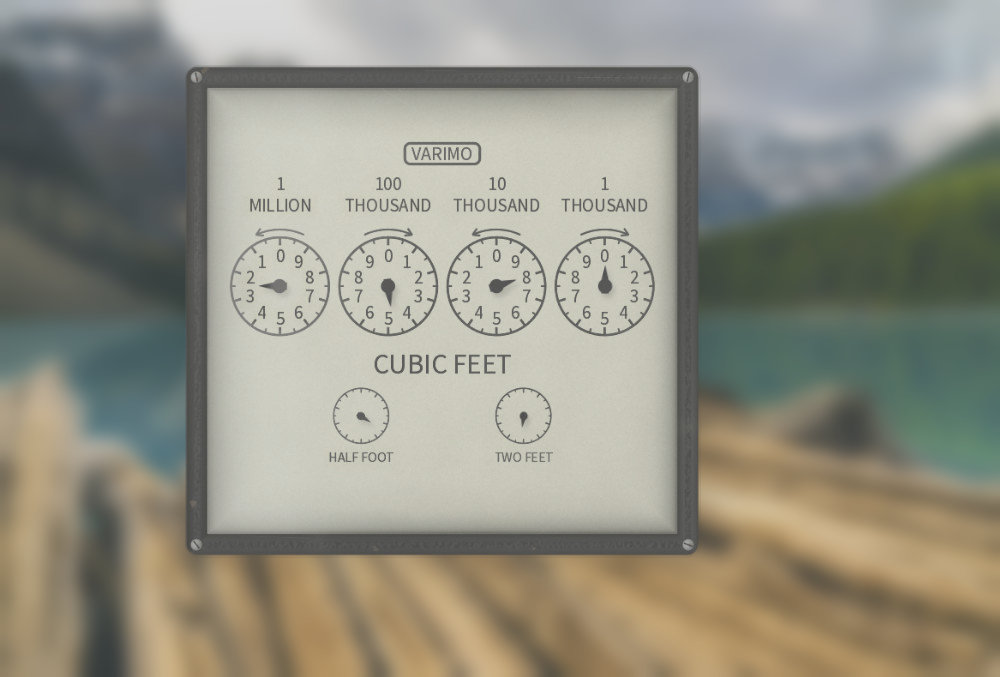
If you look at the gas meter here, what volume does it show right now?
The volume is 248000 ft³
